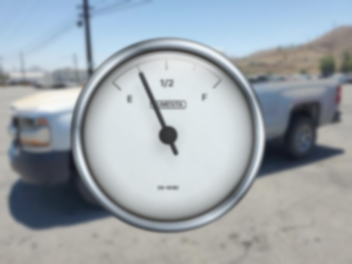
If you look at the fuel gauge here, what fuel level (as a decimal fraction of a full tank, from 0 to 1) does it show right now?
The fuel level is 0.25
